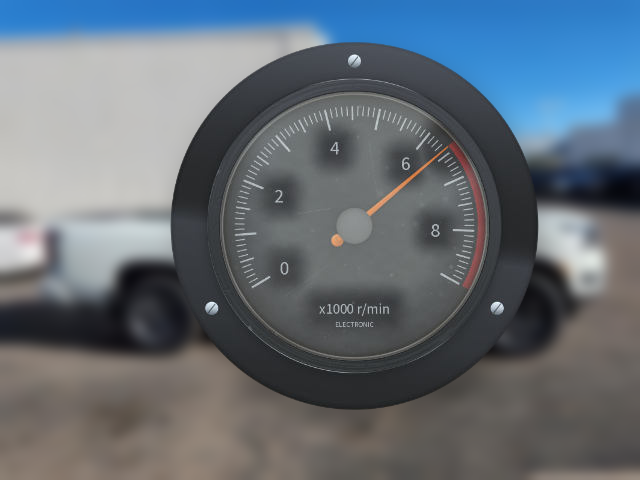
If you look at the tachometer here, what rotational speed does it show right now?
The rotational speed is 6400 rpm
